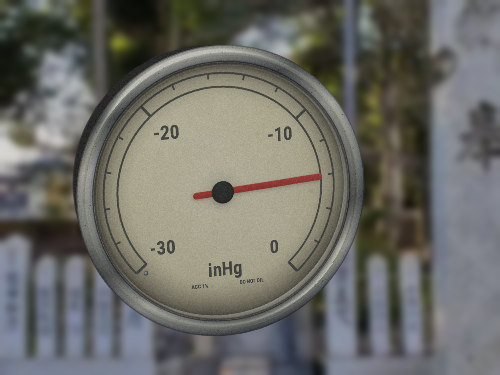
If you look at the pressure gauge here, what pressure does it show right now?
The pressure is -6 inHg
